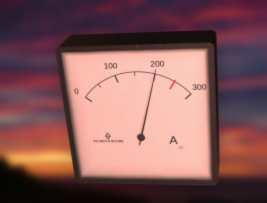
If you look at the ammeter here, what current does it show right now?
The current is 200 A
